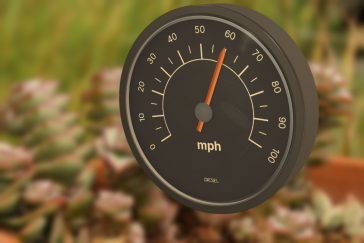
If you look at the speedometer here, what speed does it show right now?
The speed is 60 mph
